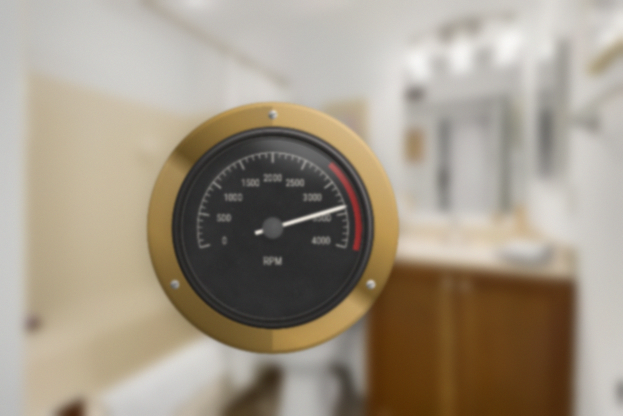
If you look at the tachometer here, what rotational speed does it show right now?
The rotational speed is 3400 rpm
